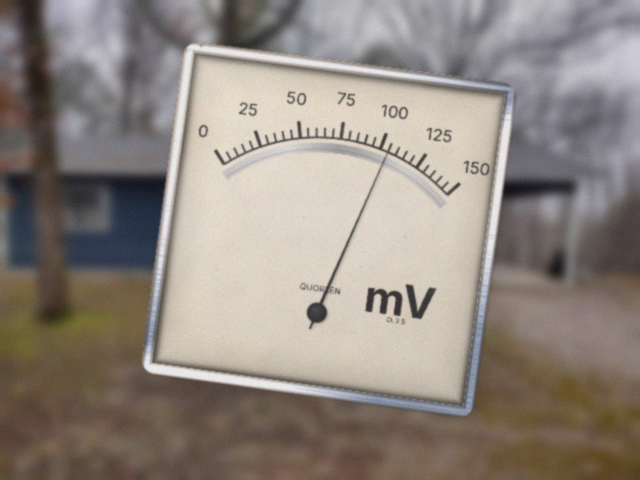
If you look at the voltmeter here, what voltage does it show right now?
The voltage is 105 mV
